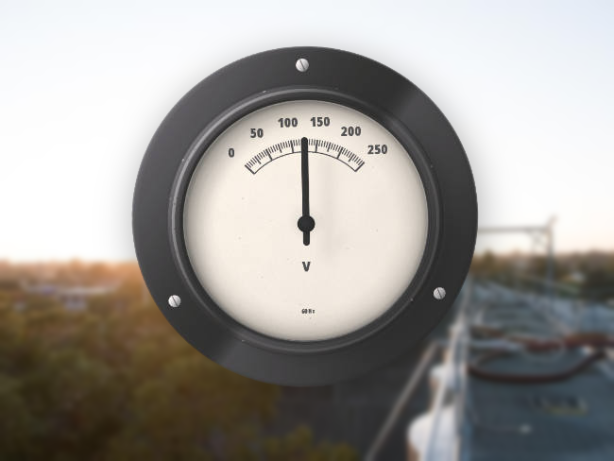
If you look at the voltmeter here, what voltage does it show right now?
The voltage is 125 V
